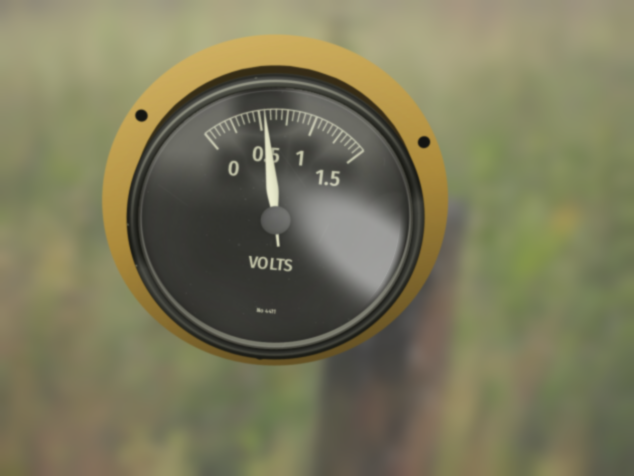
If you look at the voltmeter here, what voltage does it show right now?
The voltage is 0.55 V
